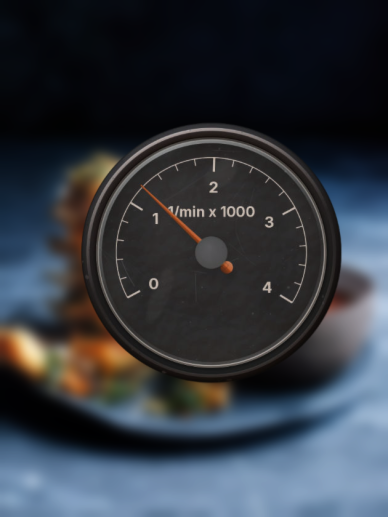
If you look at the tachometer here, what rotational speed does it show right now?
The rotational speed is 1200 rpm
